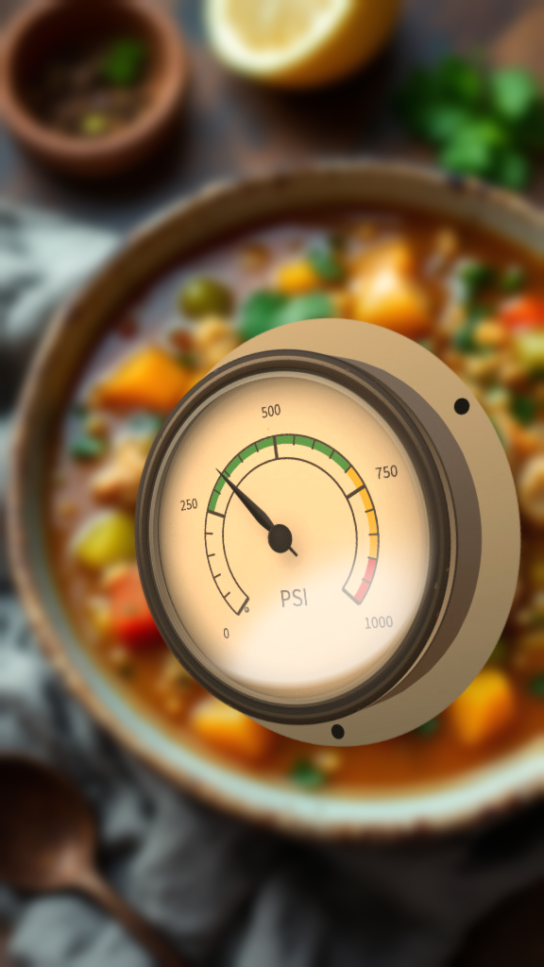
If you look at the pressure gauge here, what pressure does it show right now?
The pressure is 350 psi
